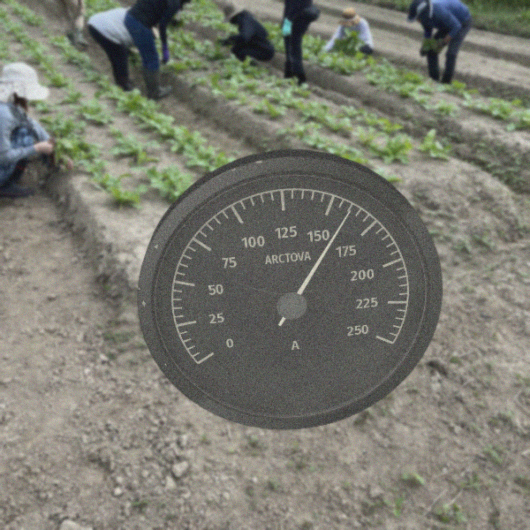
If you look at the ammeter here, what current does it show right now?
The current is 160 A
